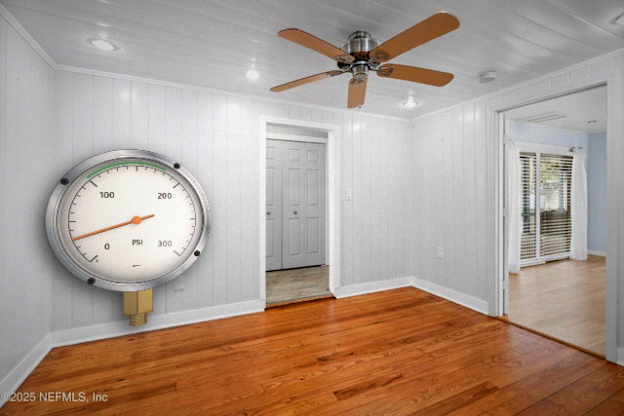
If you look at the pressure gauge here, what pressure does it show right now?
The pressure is 30 psi
